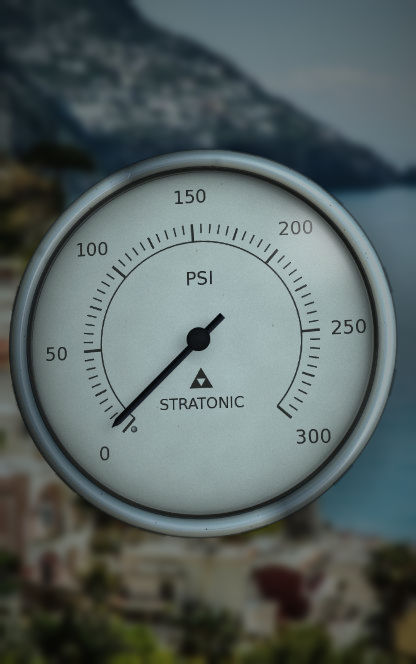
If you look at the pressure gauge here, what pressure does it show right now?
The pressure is 5 psi
